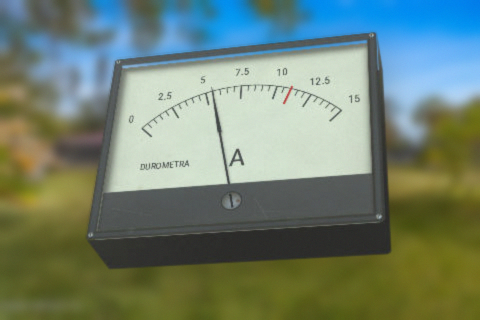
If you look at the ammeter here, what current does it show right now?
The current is 5.5 A
